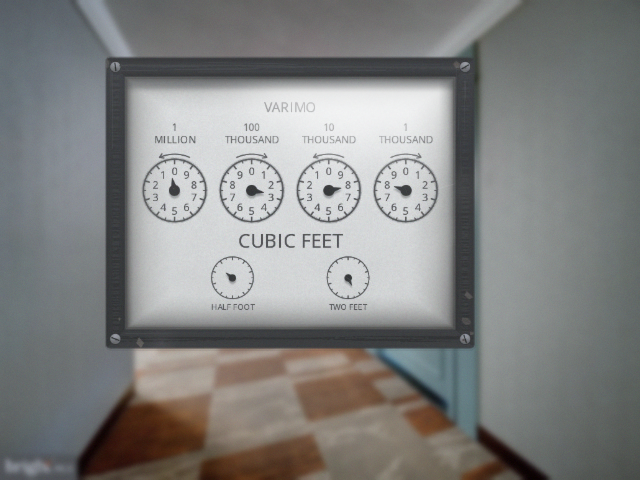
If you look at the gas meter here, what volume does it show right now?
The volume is 27800 ft³
